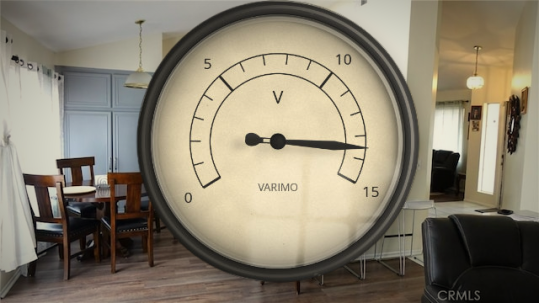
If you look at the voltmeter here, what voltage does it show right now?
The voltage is 13.5 V
